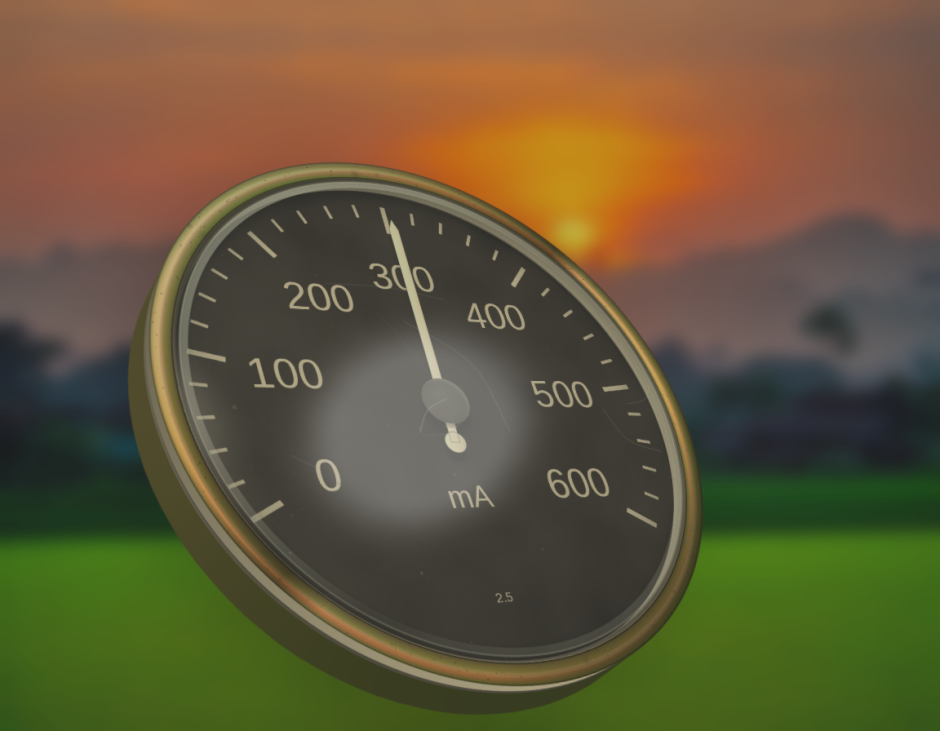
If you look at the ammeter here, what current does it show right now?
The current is 300 mA
